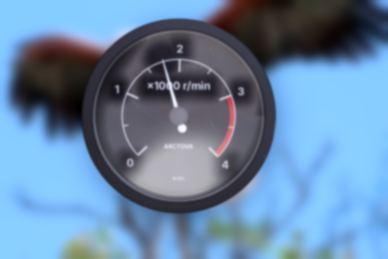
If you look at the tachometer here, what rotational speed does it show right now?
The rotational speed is 1750 rpm
